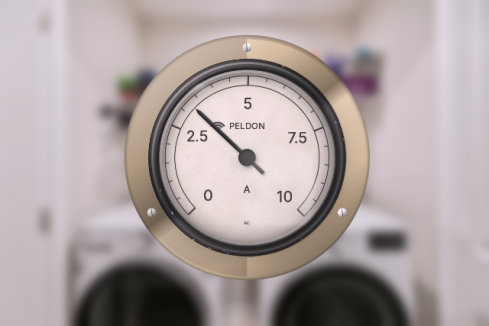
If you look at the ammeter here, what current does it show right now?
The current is 3.25 A
